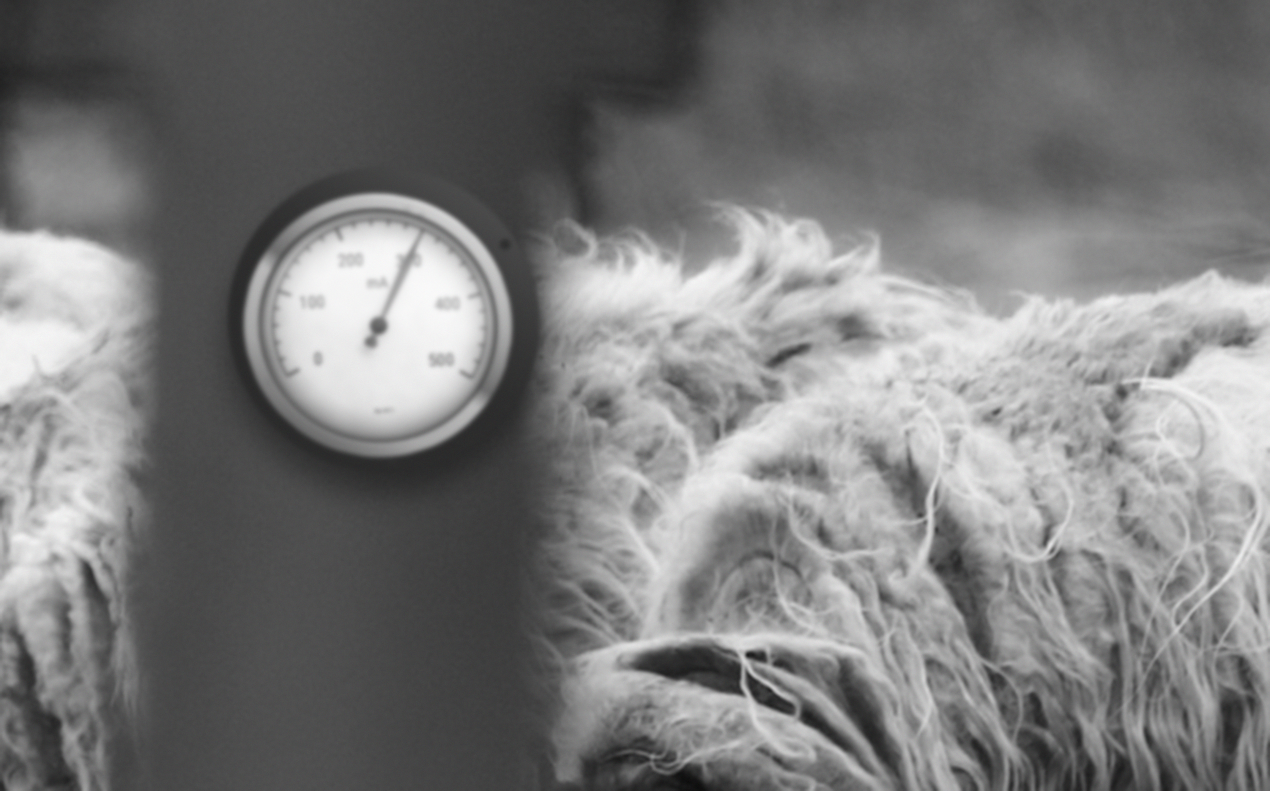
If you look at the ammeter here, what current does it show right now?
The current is 300 mA
